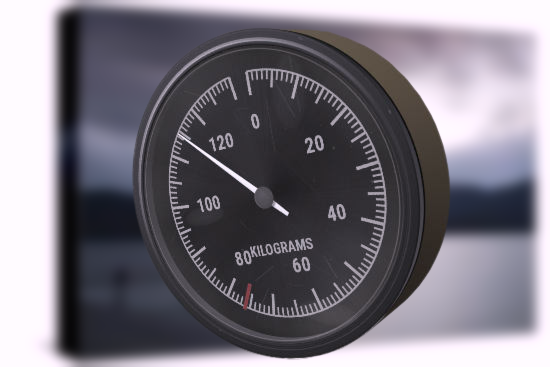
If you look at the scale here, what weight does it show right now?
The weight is 115 kg
